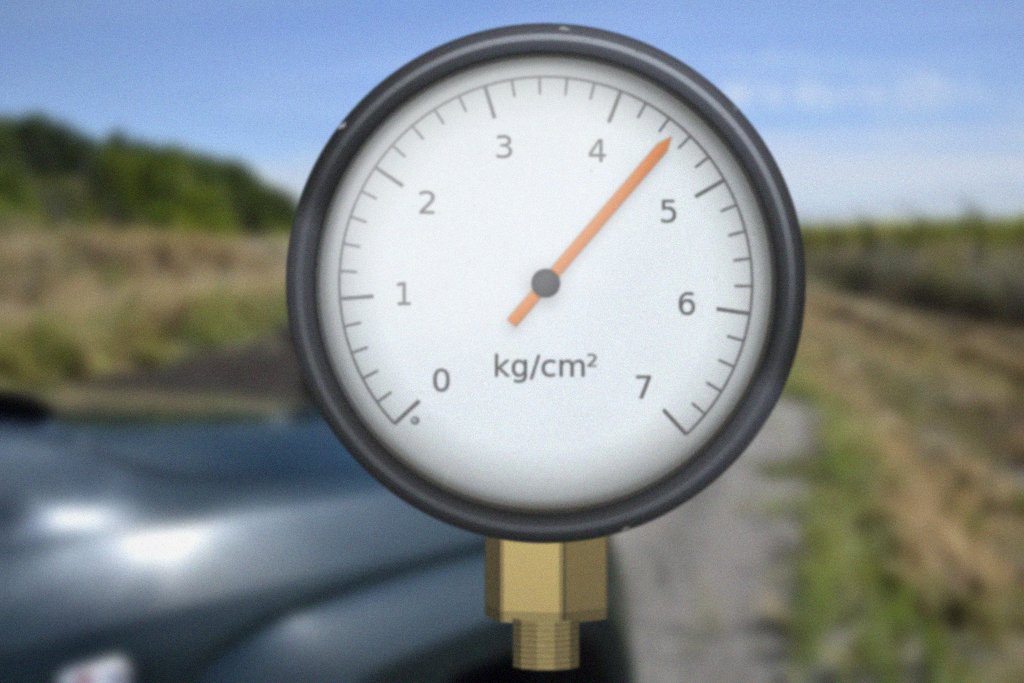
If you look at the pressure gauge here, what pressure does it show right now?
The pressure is 4.5 kg/cm²
